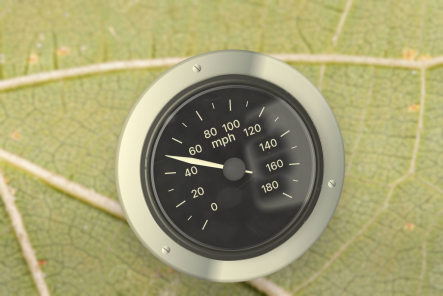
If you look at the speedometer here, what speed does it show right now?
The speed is 50 mph
